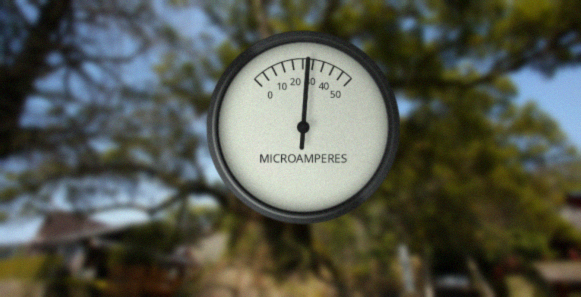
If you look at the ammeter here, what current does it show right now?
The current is 27.5 µA
